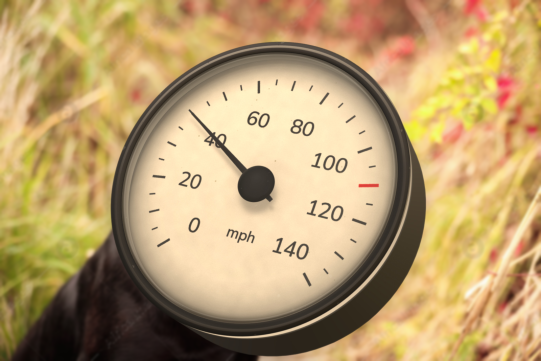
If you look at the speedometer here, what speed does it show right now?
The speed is 40 mph
